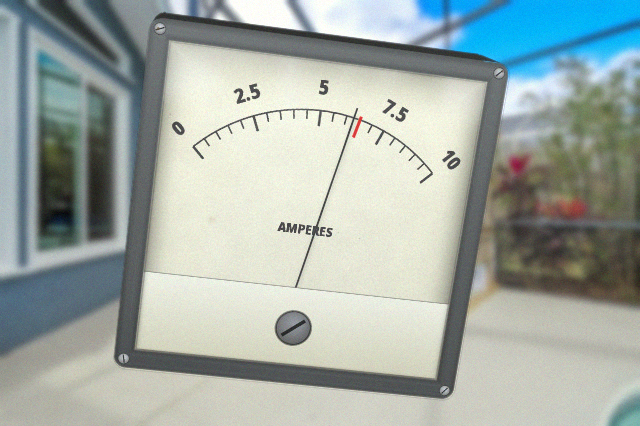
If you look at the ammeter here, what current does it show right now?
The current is 6.25 A
